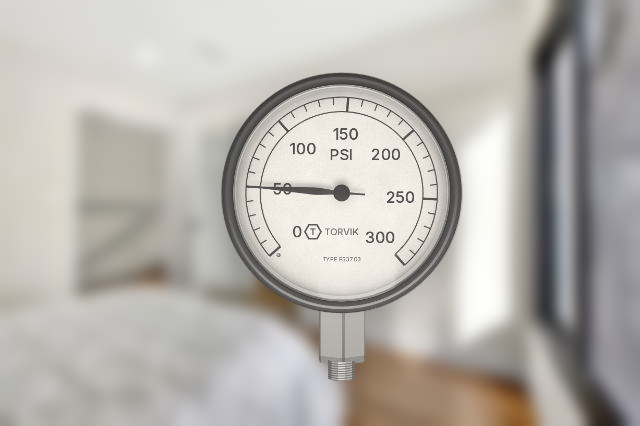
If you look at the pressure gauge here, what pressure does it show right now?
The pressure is 50 psi
